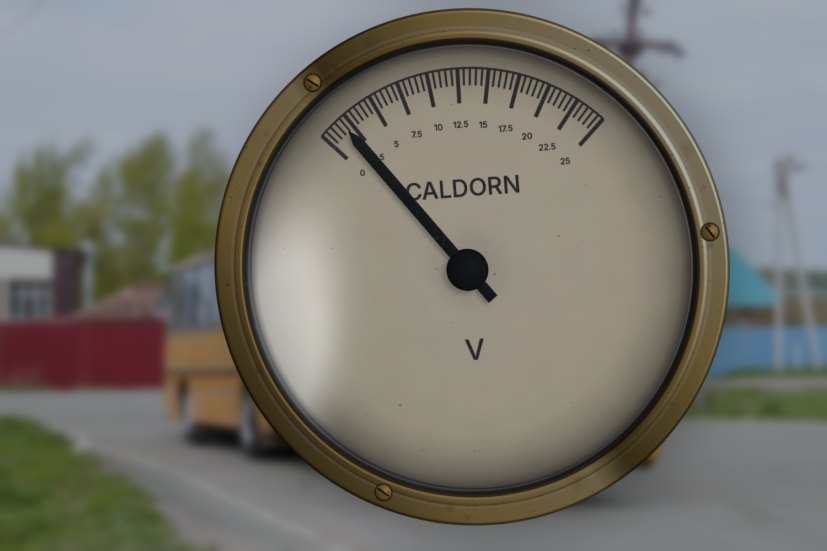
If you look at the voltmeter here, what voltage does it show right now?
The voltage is 2 V
